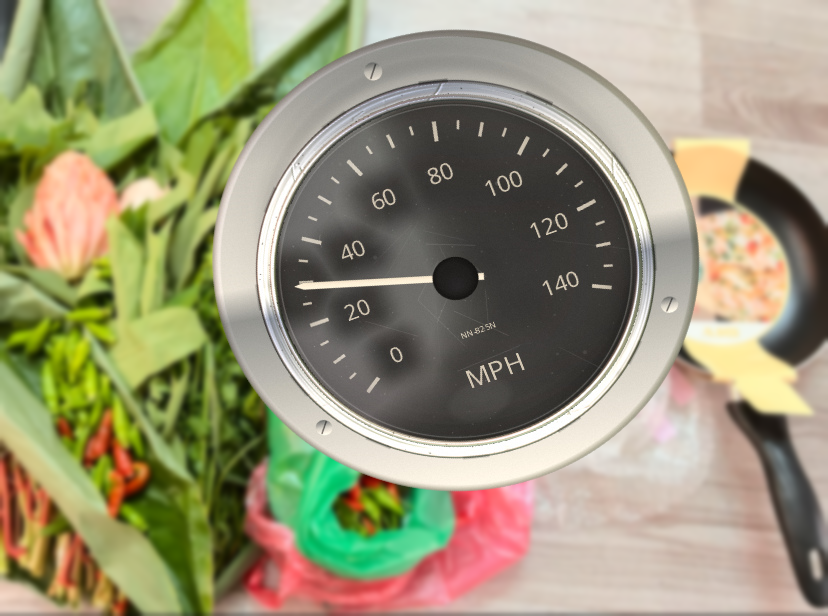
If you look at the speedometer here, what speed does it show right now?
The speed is 30 mph
